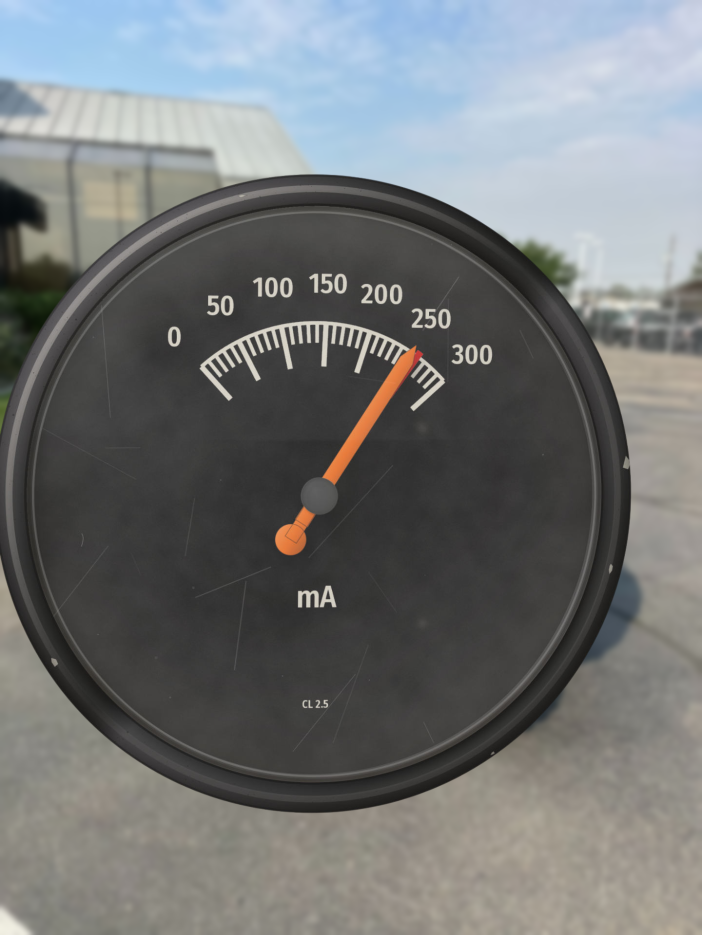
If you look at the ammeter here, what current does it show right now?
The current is 250 mA
